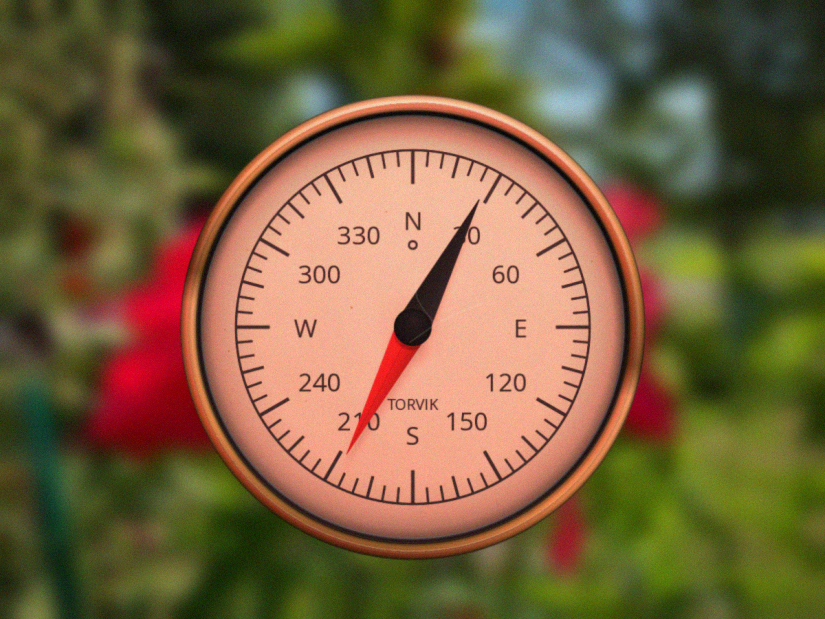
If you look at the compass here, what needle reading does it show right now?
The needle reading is 207.5 °
